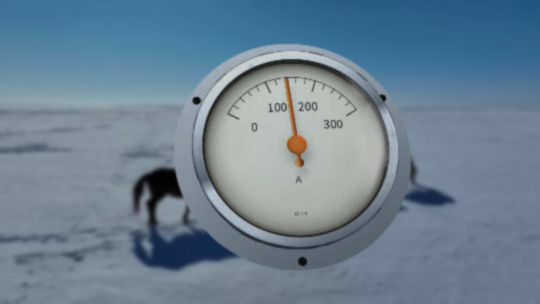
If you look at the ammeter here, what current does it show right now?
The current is 140 A
